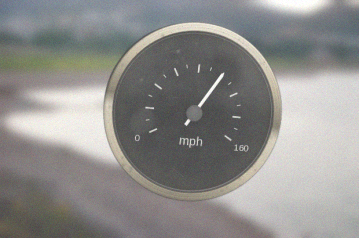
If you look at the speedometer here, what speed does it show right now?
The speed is 100 mph
